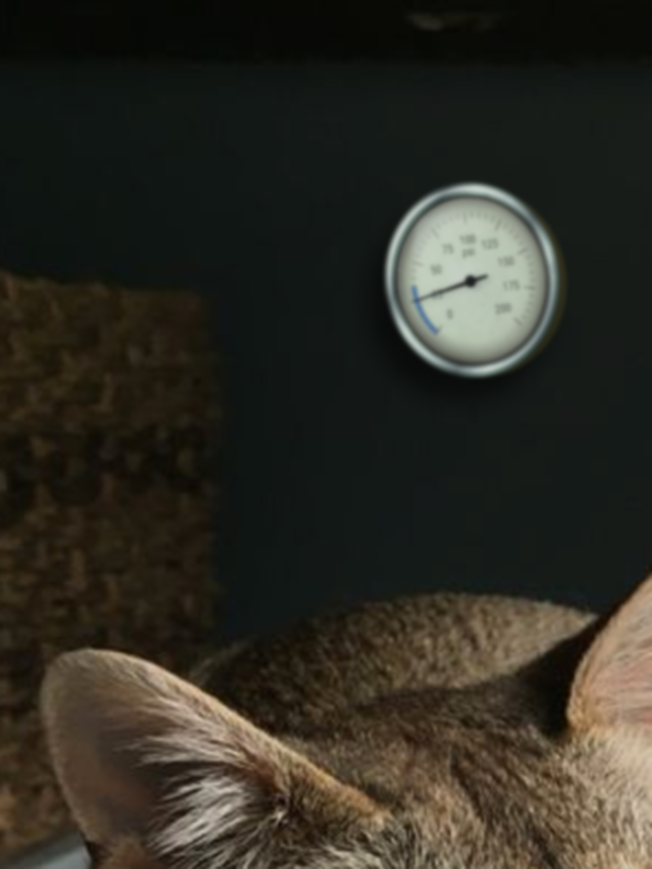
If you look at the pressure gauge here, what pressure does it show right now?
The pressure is 25 psi
